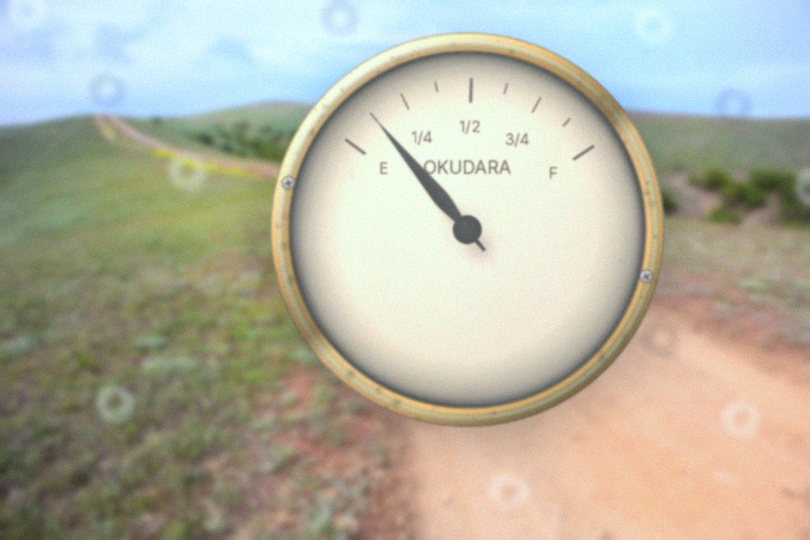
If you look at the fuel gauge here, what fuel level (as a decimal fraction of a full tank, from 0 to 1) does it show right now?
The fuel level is 0.125
